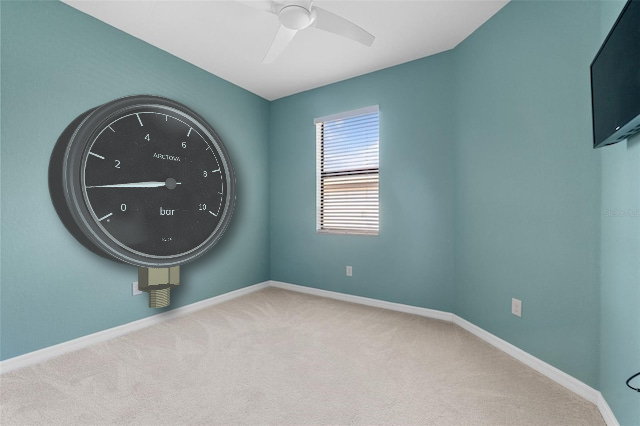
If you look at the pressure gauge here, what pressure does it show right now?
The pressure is 1 bar
